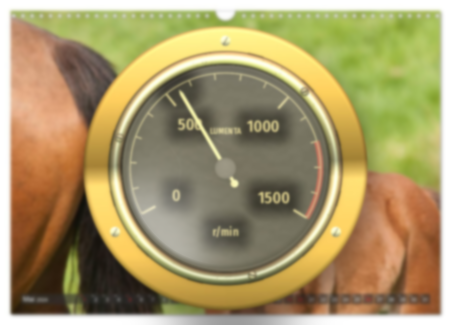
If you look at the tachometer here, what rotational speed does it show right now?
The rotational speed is 550 rpm
